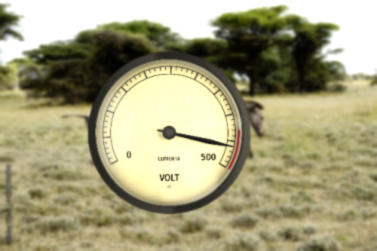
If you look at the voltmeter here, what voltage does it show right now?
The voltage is 460 V
